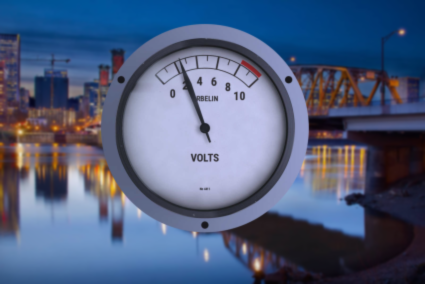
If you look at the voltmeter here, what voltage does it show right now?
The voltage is 2.5 V
